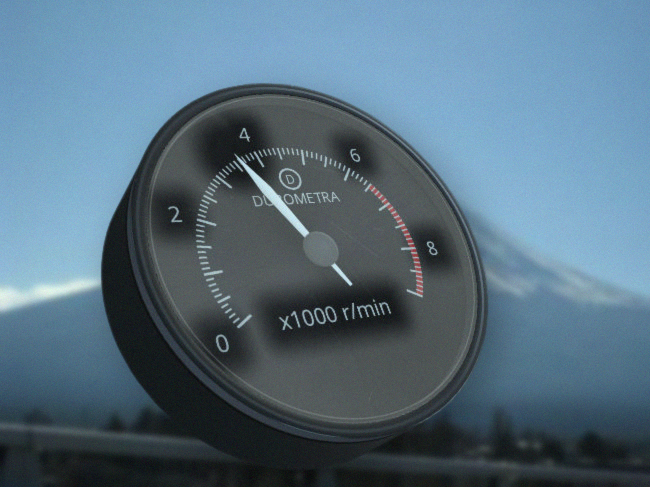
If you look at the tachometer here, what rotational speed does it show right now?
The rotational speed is 3500 rpm
